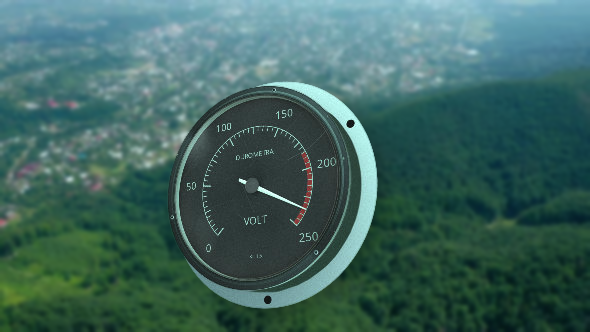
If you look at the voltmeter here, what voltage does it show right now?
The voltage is 235 V
